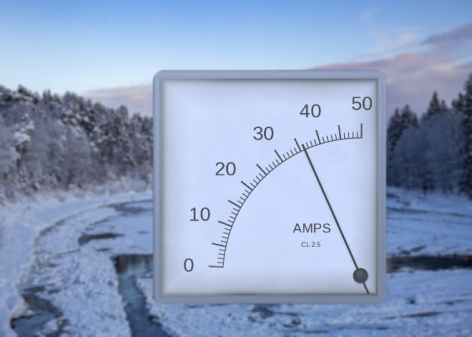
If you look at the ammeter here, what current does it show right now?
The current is 36 A
